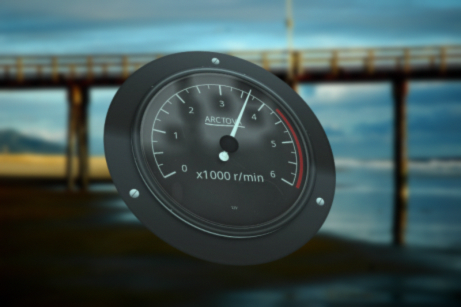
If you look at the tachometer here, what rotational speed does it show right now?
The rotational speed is 3625 rpm
